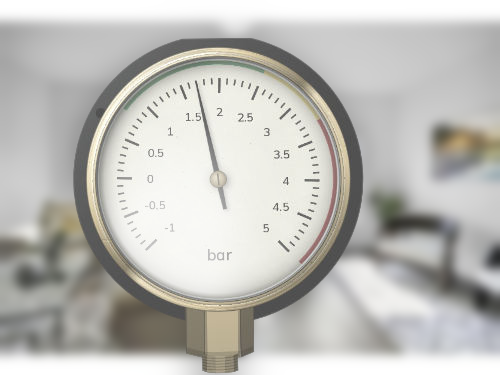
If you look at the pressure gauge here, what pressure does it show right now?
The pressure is 1.7 bar
